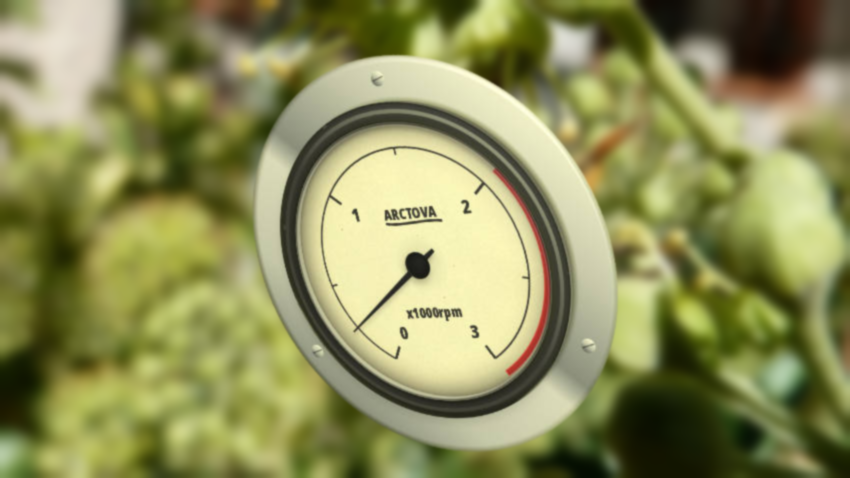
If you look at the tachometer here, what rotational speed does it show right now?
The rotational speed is 250 rpm
